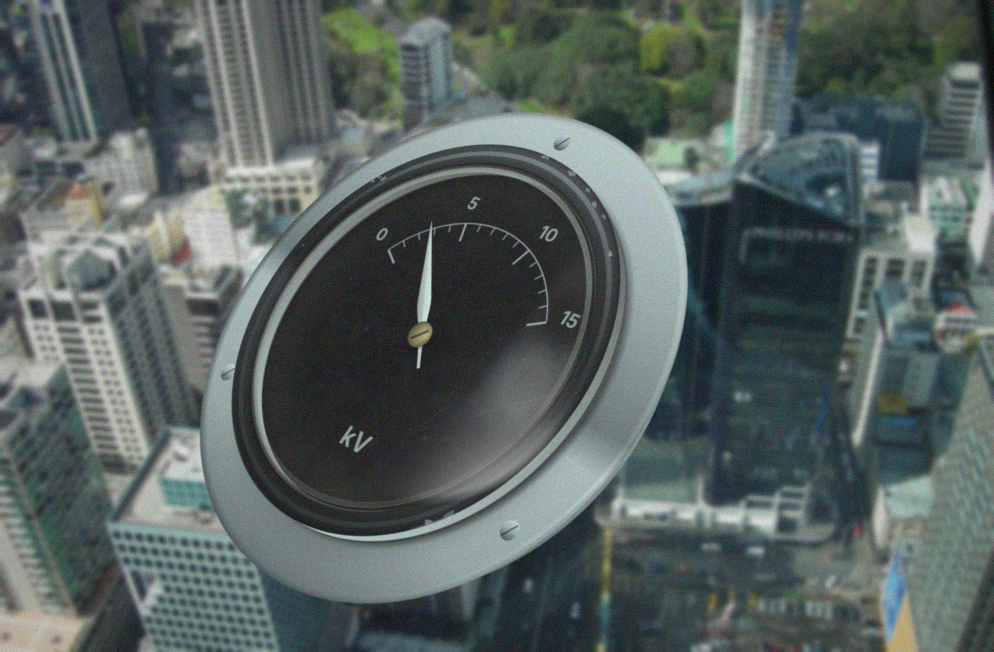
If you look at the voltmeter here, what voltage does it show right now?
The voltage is 3 kV
